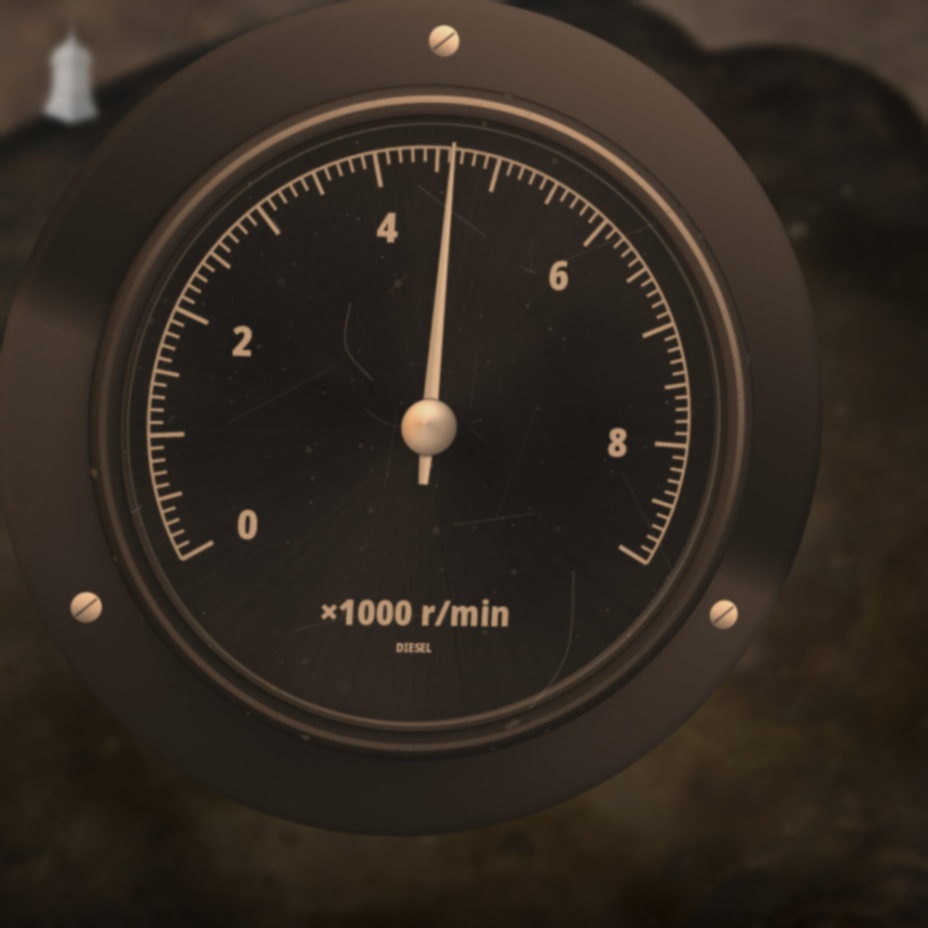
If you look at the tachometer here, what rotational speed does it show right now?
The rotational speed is 4600 rpm
